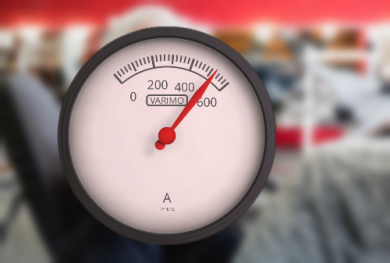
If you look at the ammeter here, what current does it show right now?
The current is 520 A
